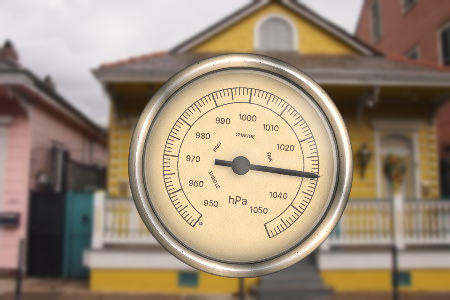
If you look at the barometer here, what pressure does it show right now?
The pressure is 1030 hPa
